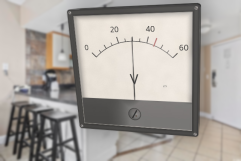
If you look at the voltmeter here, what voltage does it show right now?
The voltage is 30 V
